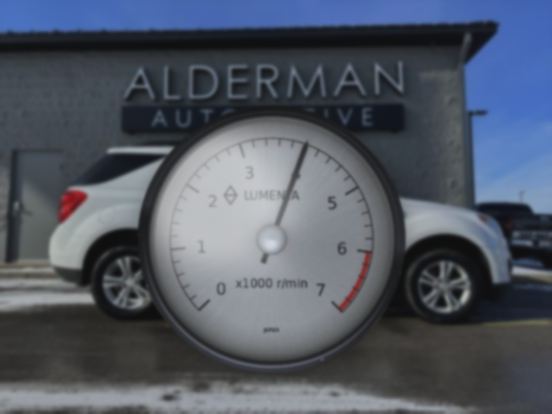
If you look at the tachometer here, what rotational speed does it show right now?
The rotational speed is 4000 rpm
